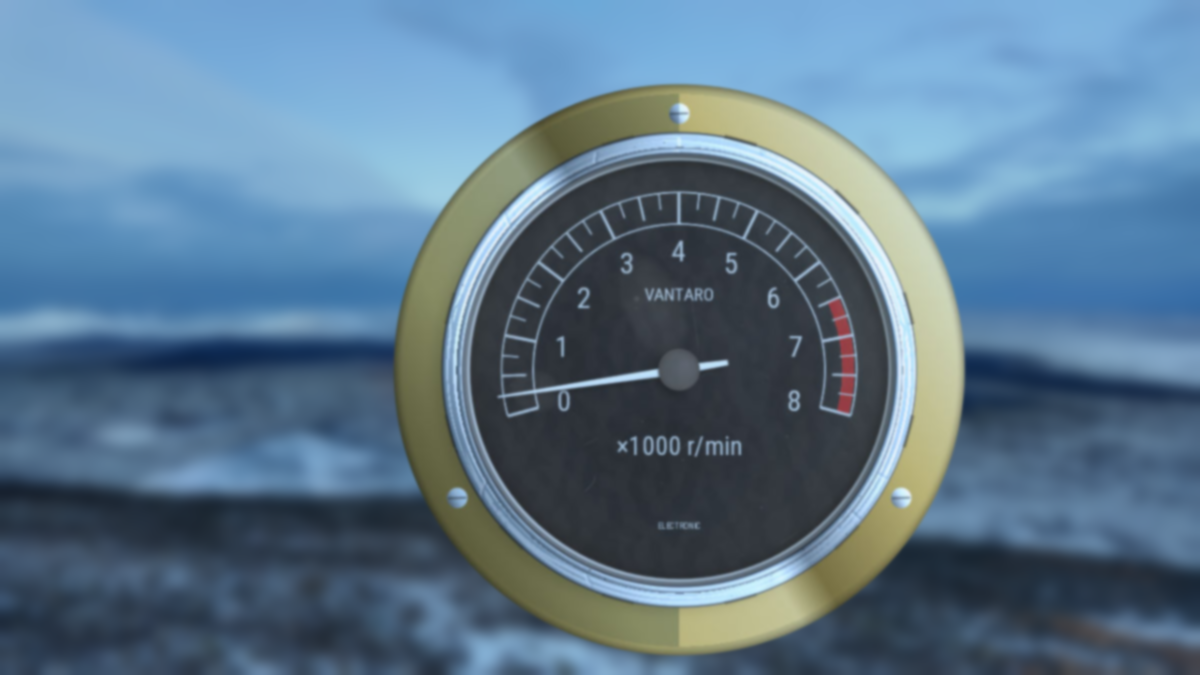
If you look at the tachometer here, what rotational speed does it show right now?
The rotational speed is 250 rpm
